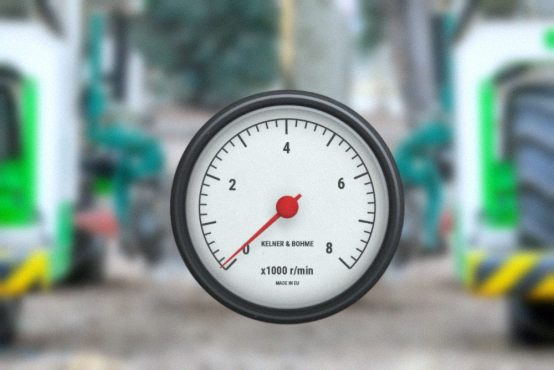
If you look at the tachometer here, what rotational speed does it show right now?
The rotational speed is 100 rpm
